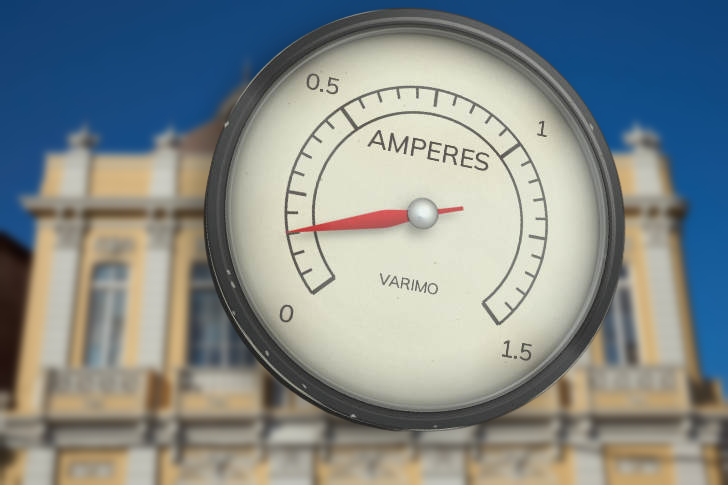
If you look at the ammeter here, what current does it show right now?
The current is 0.15 A
